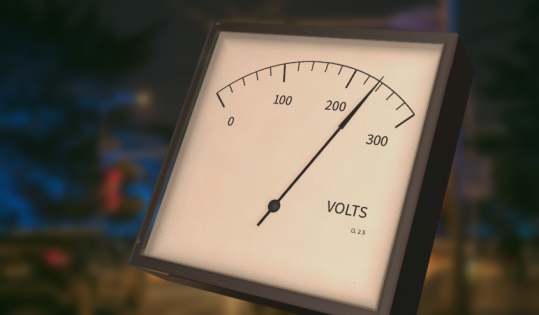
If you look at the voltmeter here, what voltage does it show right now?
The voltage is 240 V
